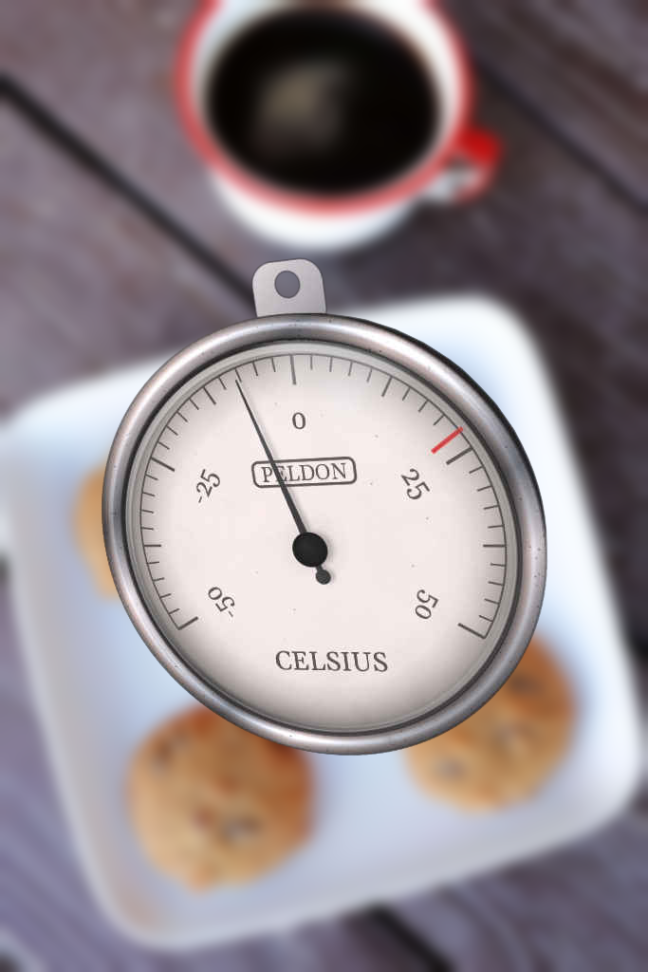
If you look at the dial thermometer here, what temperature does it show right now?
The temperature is -7.5 °C
